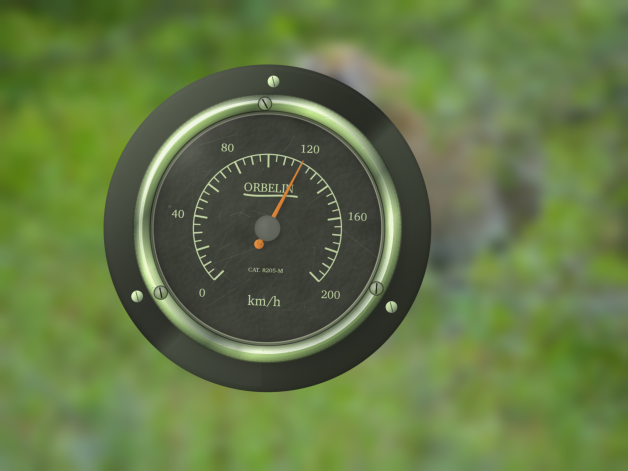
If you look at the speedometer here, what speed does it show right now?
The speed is 120 km/h
